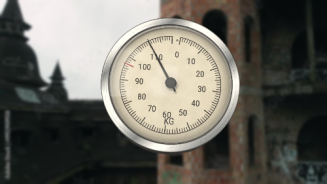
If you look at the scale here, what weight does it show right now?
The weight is 110 kg
